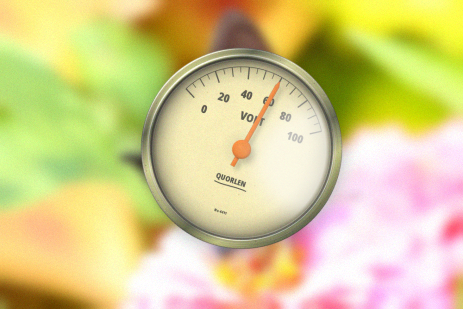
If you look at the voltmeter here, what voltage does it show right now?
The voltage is 60 V
